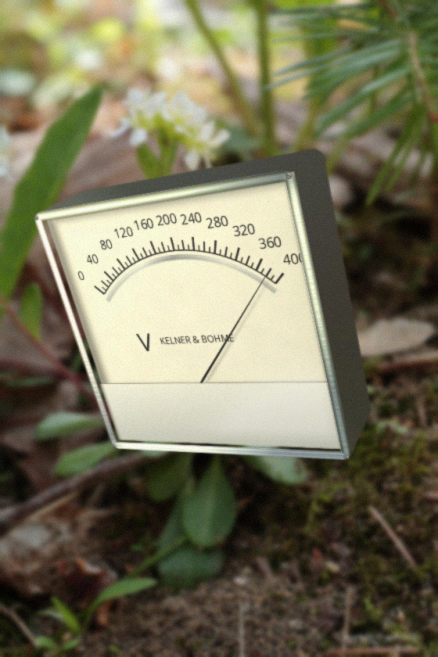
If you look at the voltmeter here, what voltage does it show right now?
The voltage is 380 V
